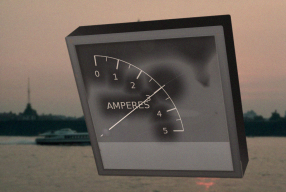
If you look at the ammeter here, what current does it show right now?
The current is 3 A
